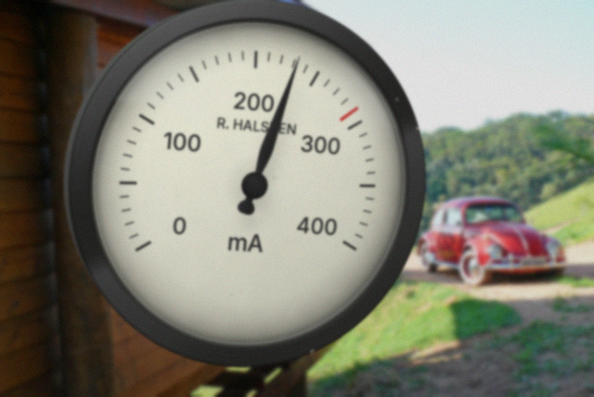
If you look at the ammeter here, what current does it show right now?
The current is 230 mA
